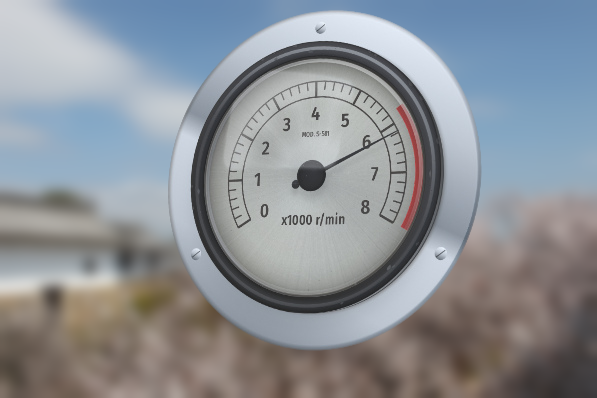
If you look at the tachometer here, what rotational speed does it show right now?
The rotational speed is 6200 rpm
